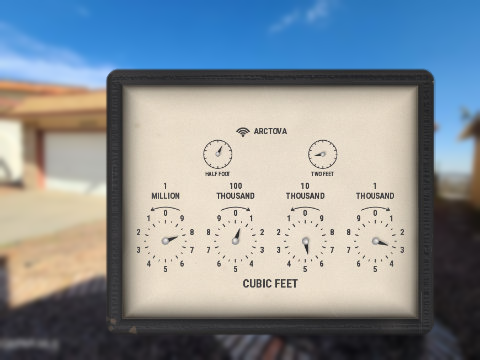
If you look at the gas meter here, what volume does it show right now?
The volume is 805300 ft³
